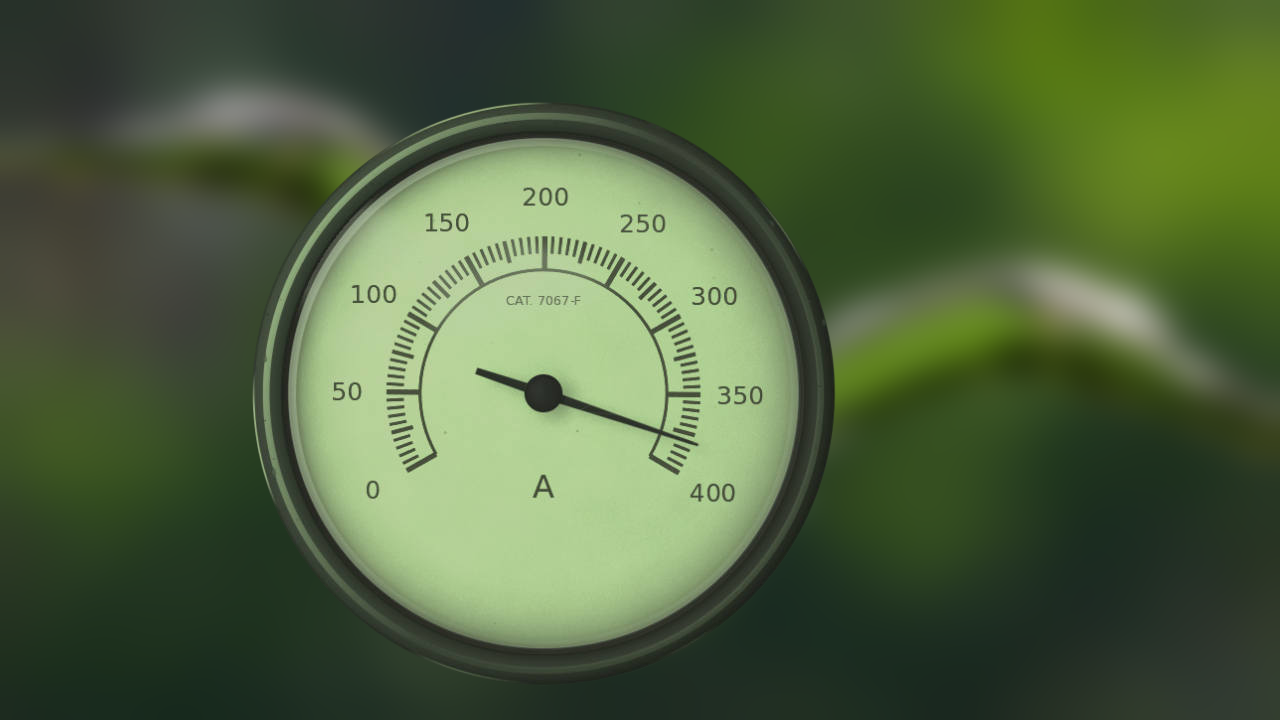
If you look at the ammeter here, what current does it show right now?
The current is 380 A
